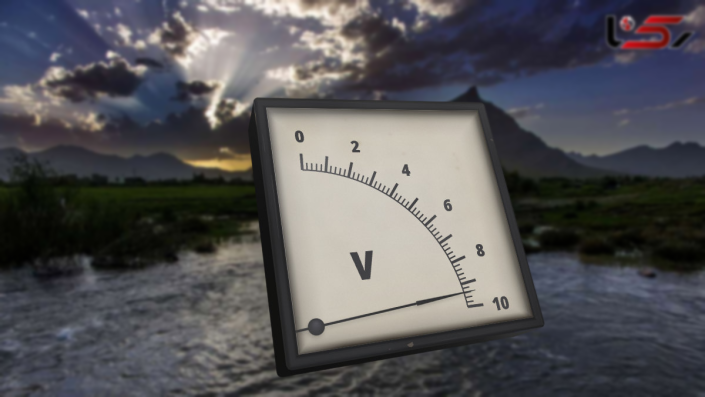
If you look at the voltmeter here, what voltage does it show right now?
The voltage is 9.4 V
